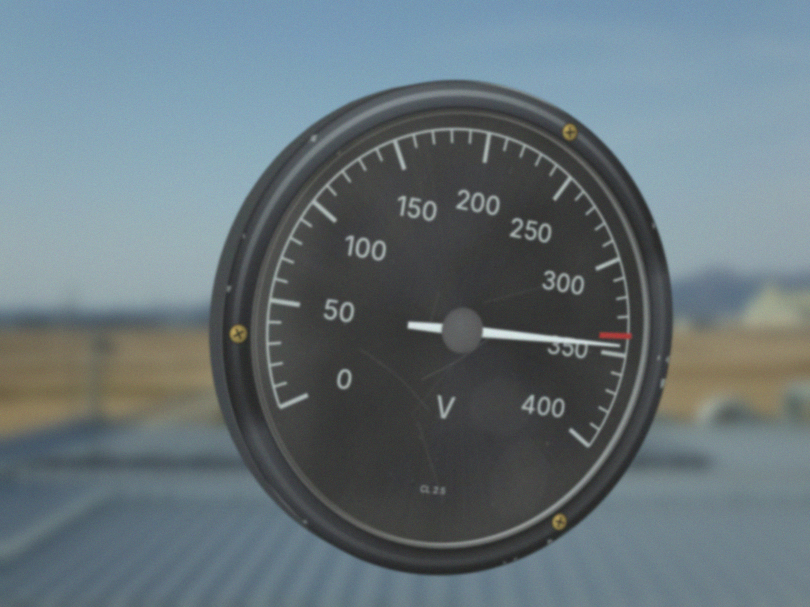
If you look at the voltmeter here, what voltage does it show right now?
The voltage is 345 V
